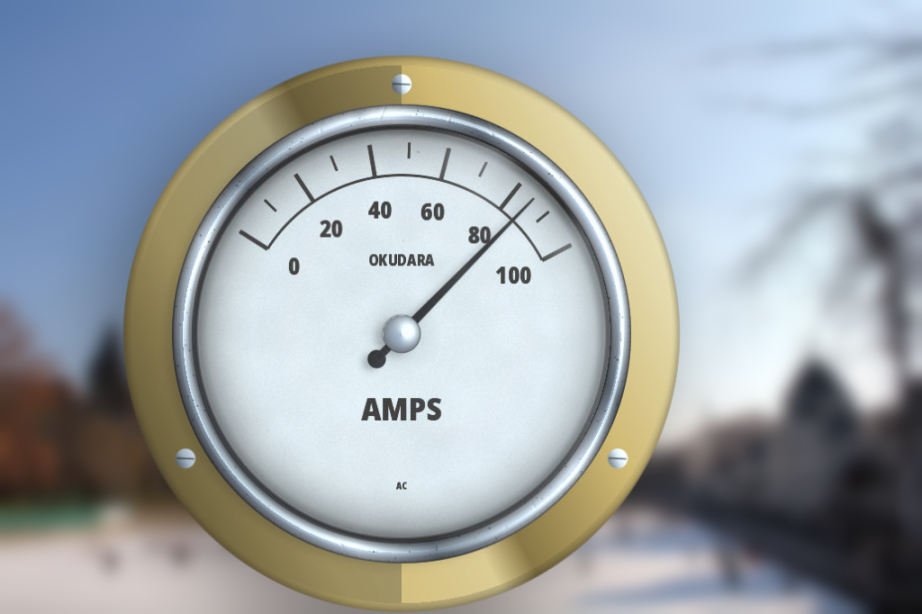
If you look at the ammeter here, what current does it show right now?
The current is 85 A
